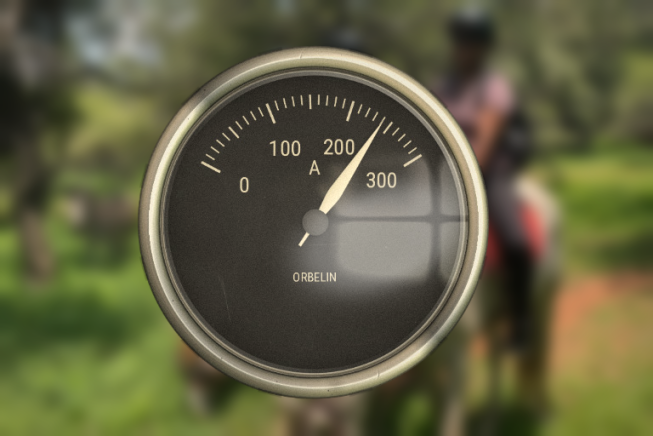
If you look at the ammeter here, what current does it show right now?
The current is 240 A
